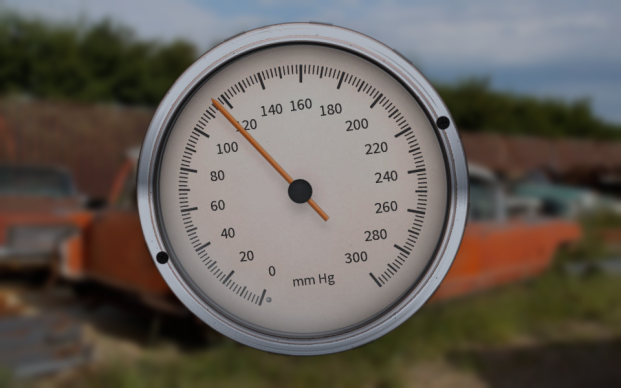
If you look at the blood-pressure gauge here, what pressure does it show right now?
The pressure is 116 mmHg
